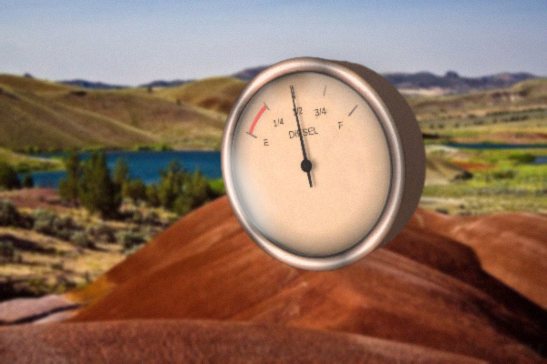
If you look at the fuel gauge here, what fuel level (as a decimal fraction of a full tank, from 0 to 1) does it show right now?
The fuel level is 0.5
